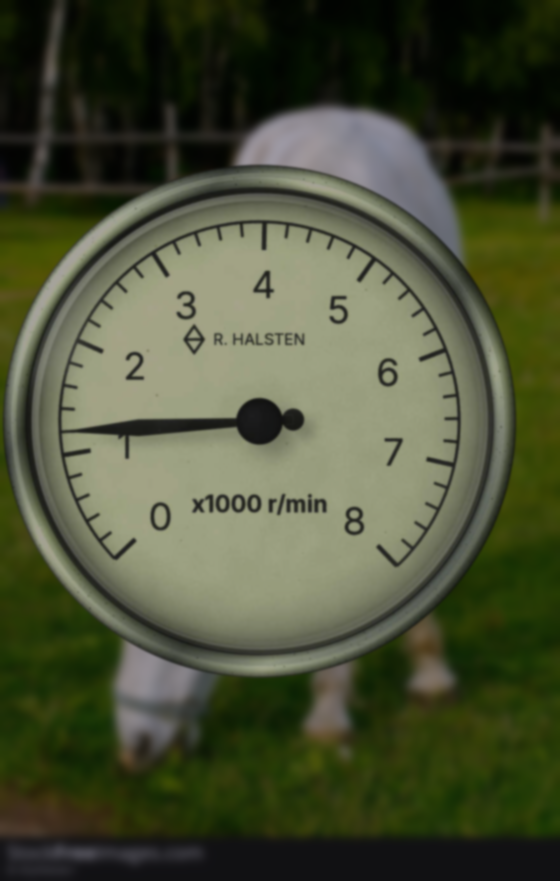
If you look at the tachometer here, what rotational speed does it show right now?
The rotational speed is 1200 rpm
